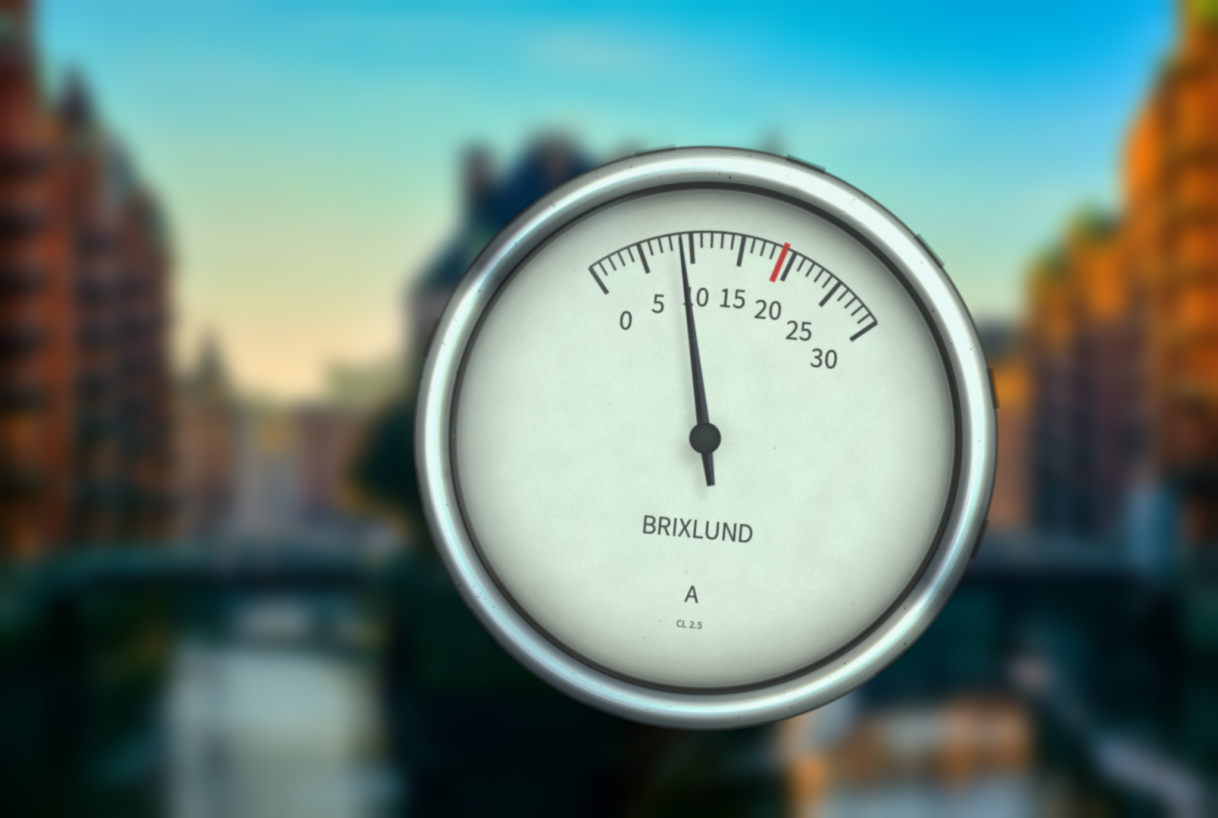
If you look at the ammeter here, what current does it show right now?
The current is 9 A
